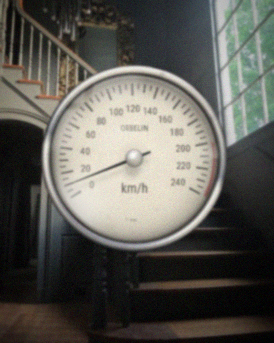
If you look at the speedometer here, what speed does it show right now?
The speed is 10 km/h
